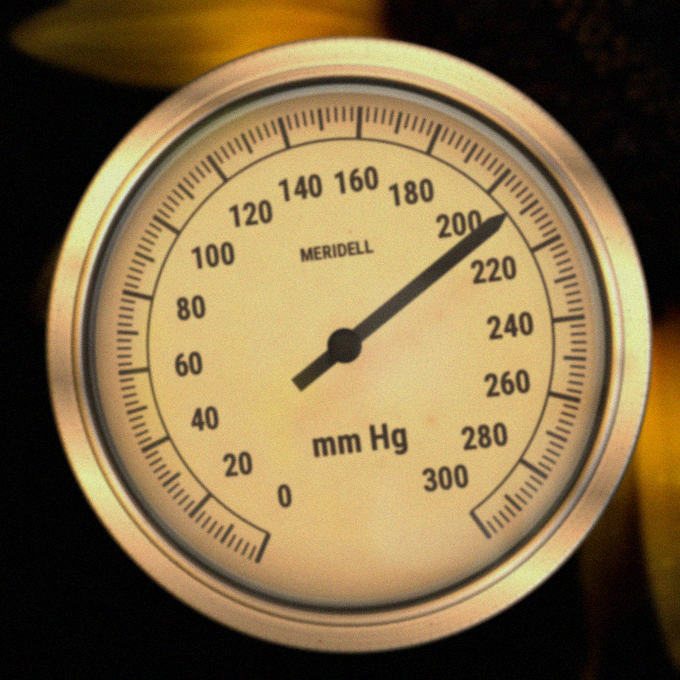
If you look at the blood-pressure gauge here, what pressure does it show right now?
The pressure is 208 mmHg
